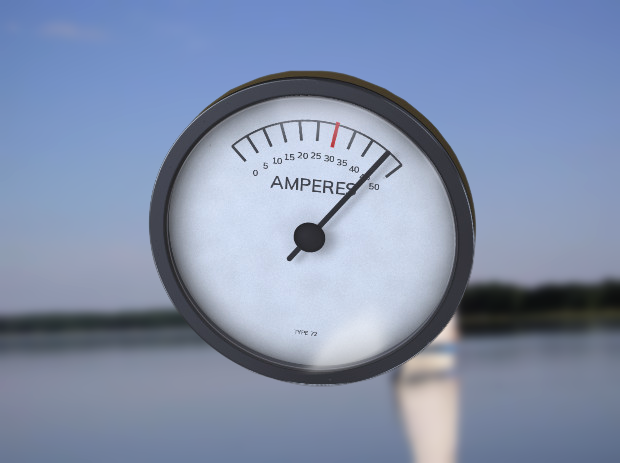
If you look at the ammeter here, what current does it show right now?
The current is 45 A
